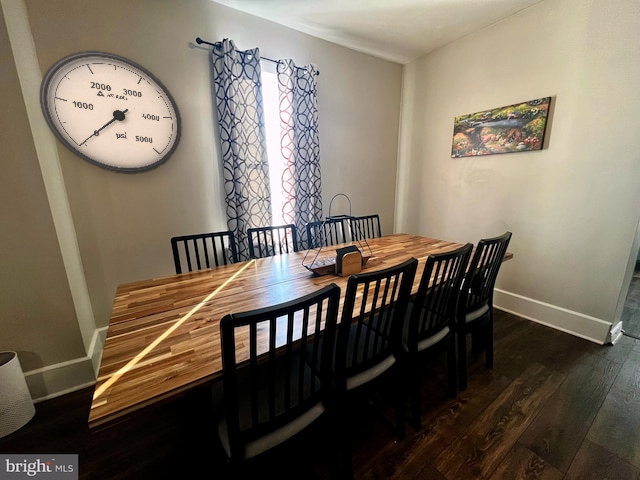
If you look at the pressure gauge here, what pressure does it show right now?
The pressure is 0 psi
